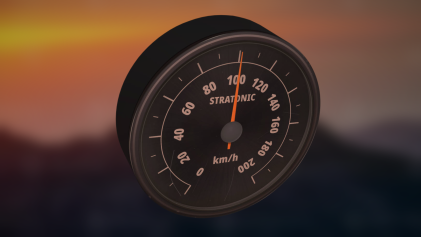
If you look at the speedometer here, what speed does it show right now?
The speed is 100 km/h
